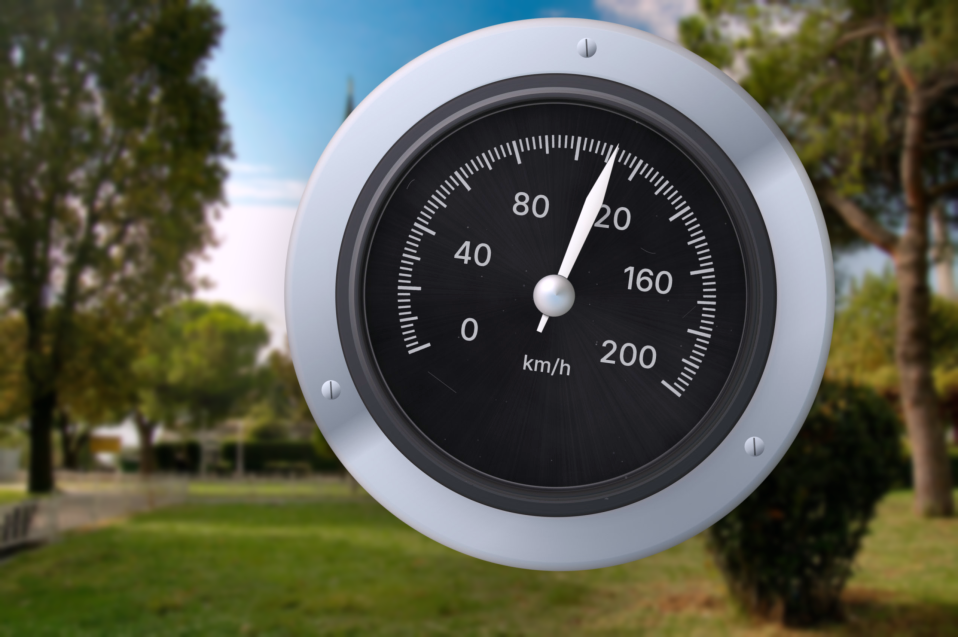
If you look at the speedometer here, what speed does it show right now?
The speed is 112 km/h
